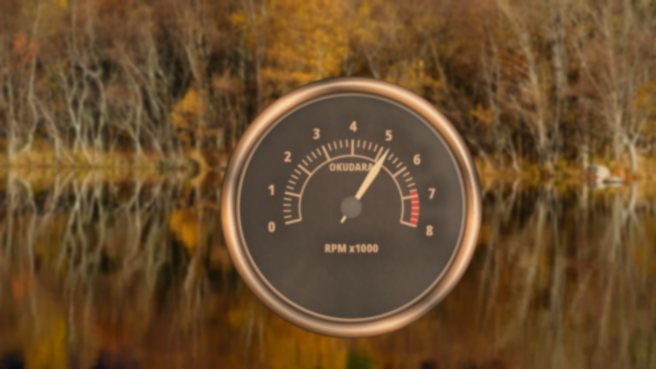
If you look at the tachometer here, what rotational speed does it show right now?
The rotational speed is 5200 rpm
